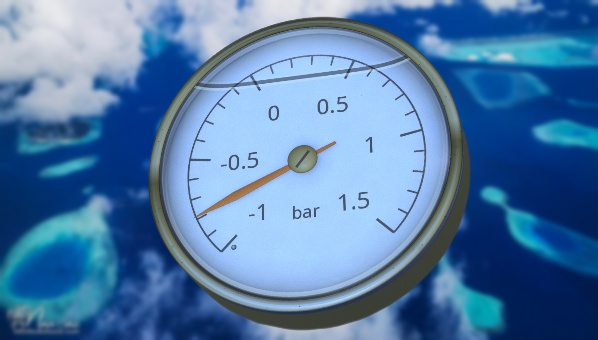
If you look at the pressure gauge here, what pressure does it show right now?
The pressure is -0.8 bar
